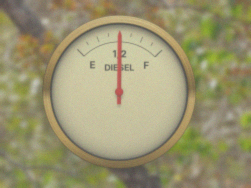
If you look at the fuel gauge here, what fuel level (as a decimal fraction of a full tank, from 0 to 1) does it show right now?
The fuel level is 0.5
